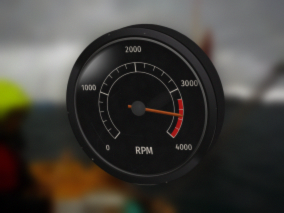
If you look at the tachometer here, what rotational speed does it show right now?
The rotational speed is 3500 rpm
